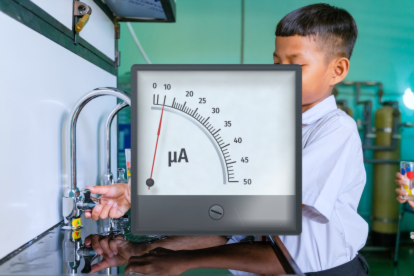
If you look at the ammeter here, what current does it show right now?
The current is 10 µA
